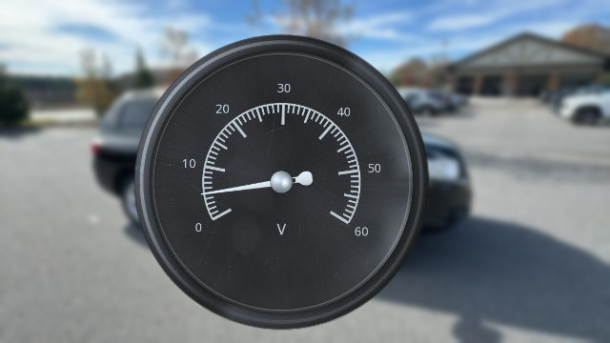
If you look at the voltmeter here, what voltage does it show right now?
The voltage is 5 V
